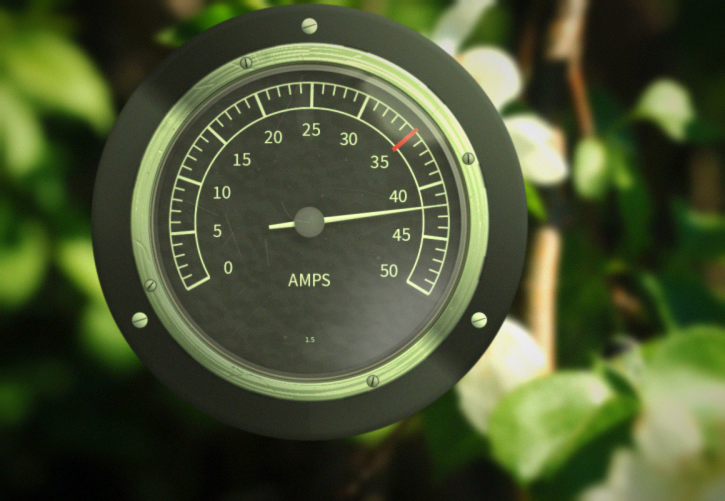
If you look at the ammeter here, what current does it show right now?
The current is 42 A
